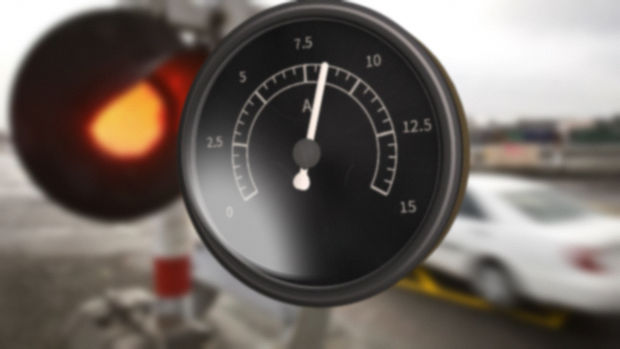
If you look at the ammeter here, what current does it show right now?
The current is 8.5 A
